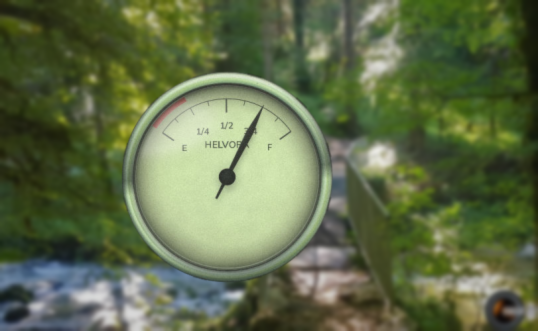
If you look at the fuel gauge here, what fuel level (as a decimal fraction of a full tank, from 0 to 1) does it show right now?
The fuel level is 0.75
